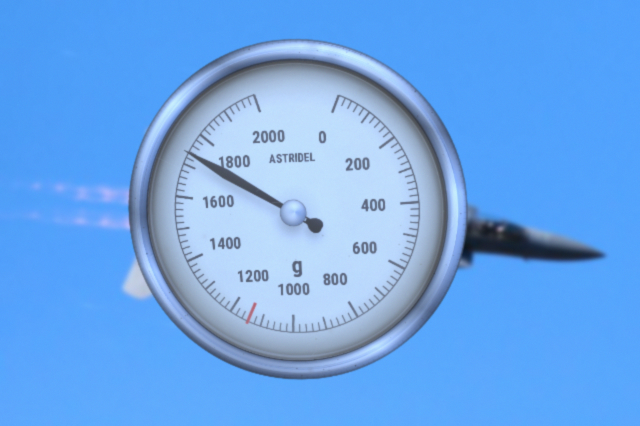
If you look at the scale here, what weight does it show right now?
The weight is 1740 g
